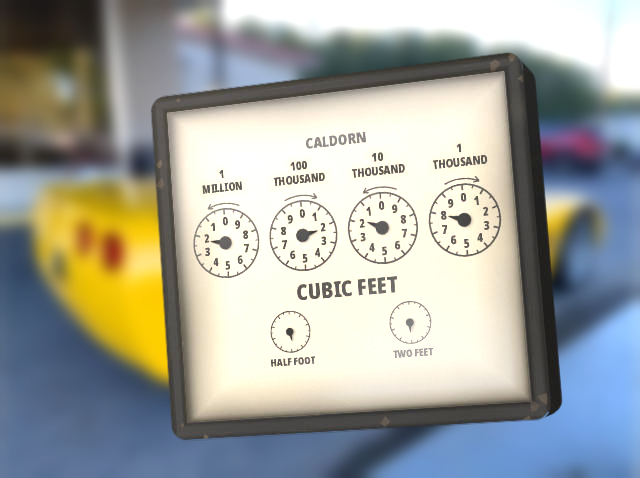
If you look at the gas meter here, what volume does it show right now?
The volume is 221800 ft³
